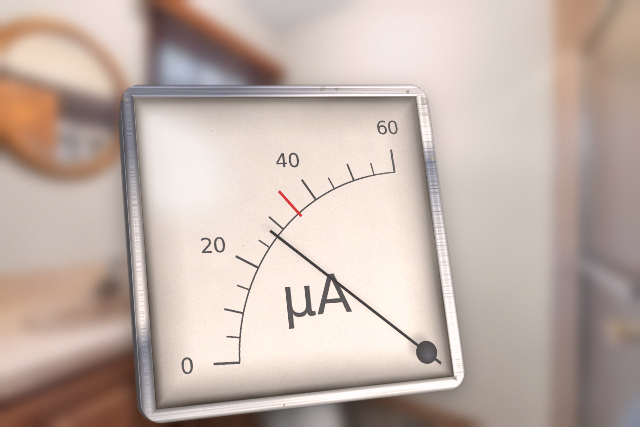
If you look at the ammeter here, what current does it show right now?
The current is 27.5 µA
